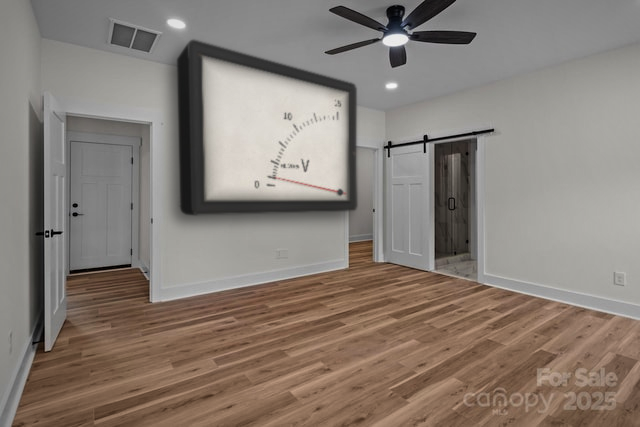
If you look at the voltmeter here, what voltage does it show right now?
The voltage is 2.5 V
